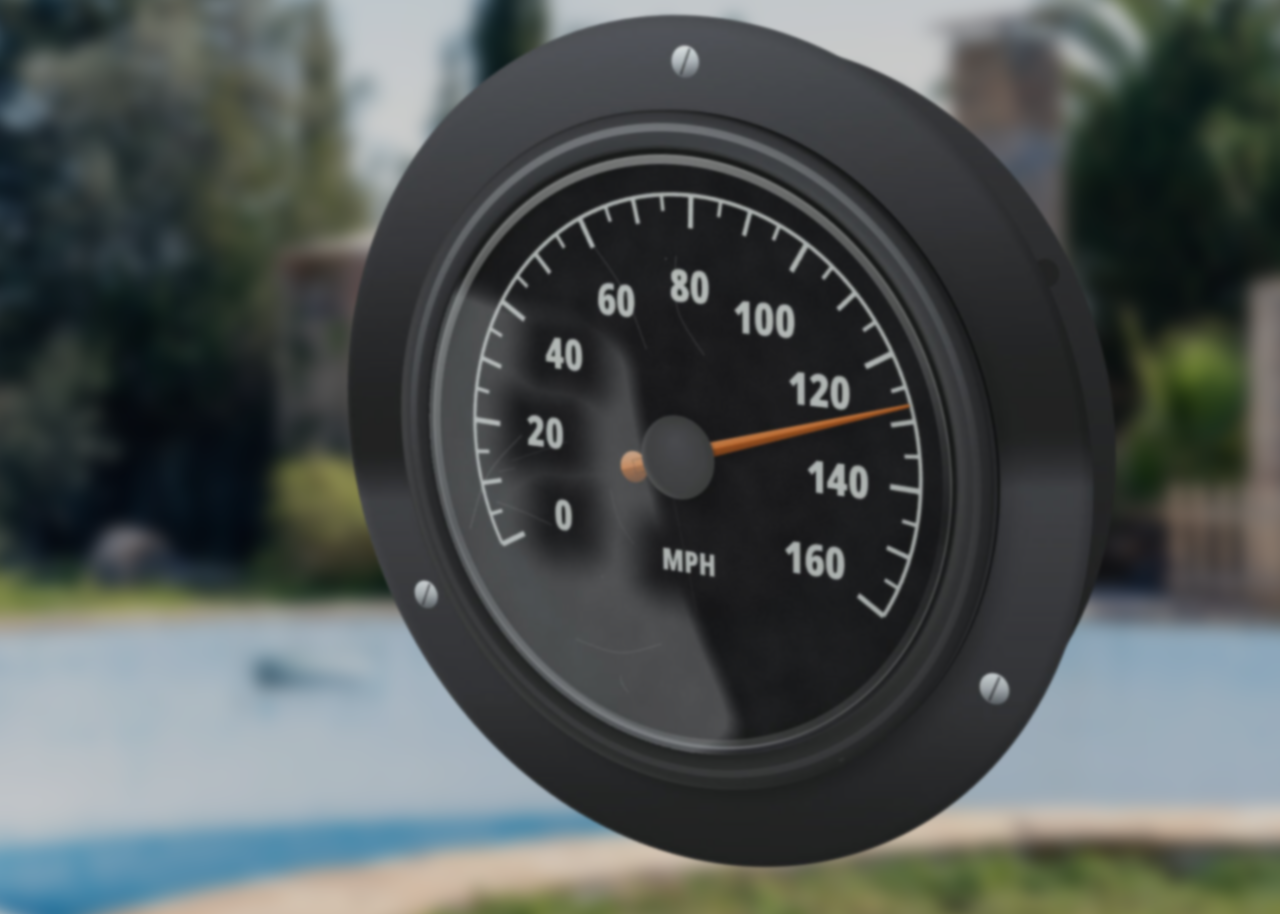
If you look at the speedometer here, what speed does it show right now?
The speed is 127.5 mph
